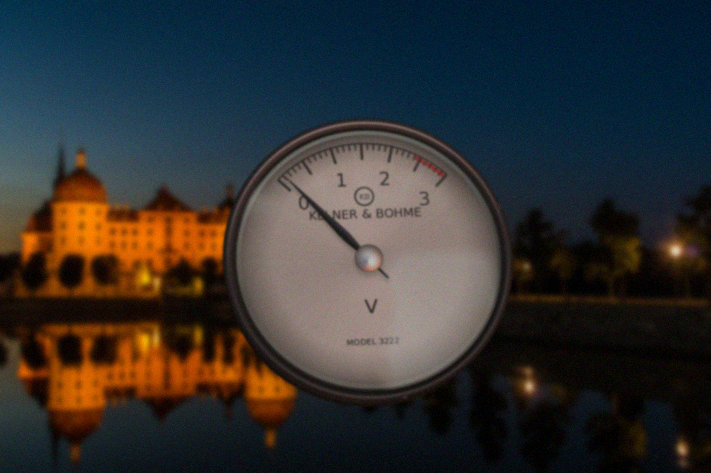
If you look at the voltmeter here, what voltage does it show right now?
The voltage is 0.1 V
